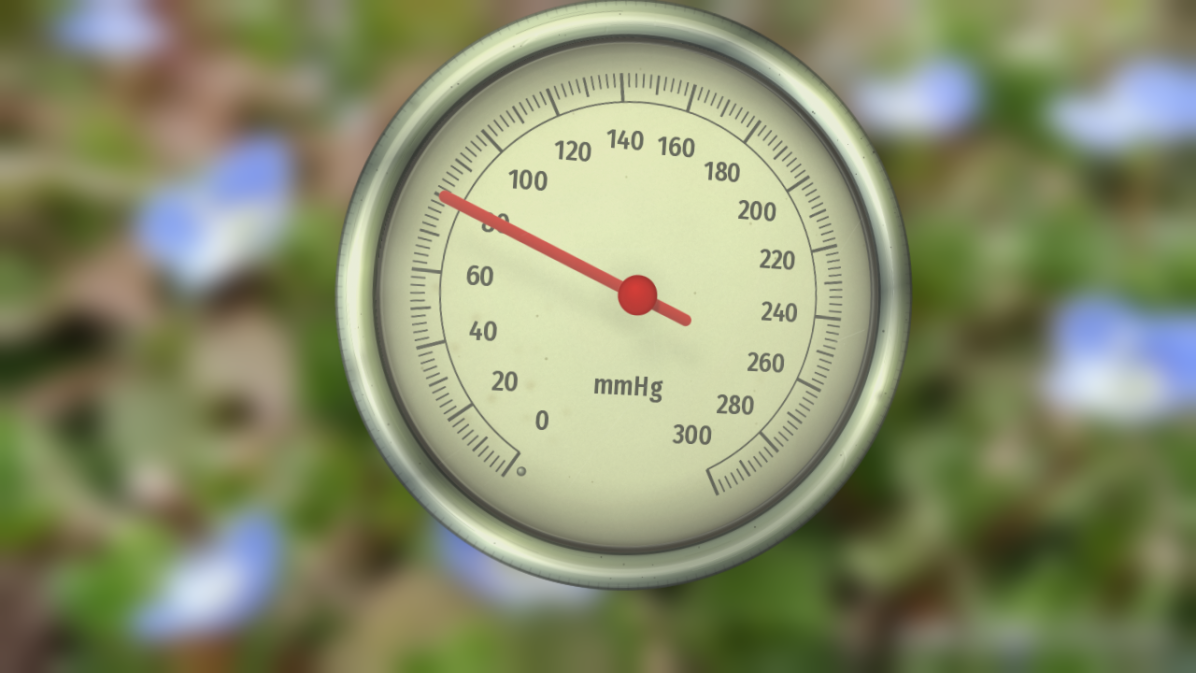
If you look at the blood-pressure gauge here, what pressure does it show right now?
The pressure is 80 mmHg
